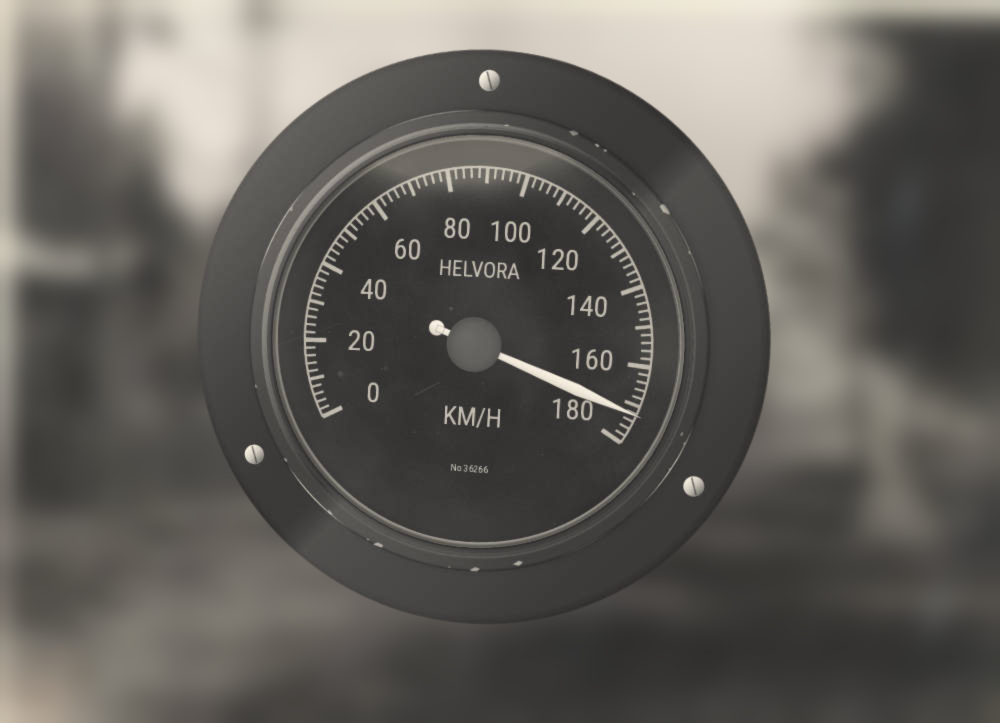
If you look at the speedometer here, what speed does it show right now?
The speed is 172 km/h
